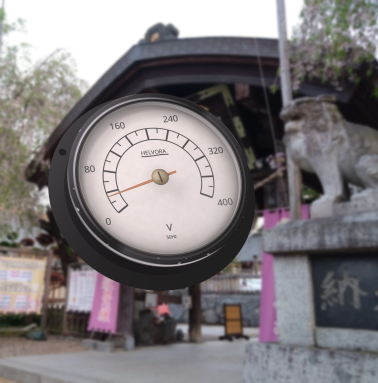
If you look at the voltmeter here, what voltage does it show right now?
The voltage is 30 V
